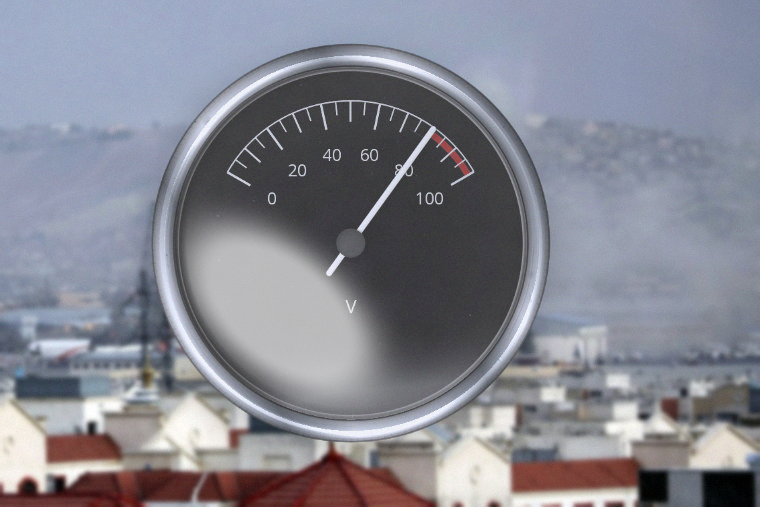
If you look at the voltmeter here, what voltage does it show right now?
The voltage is 80 V
